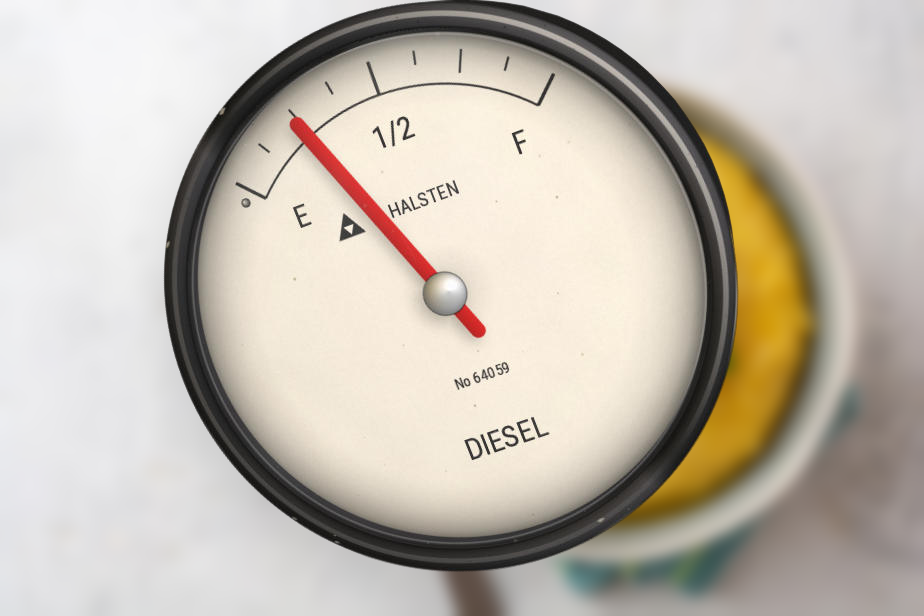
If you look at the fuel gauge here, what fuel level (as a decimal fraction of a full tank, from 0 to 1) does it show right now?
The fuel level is 0.25
